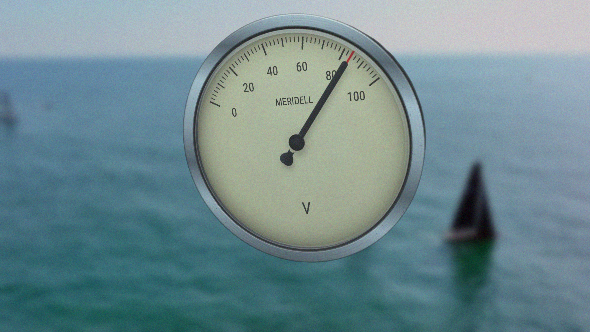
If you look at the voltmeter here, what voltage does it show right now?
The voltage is 84 V
